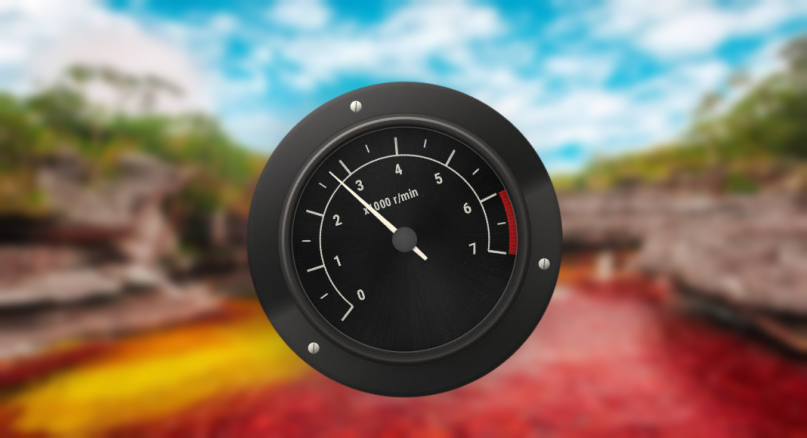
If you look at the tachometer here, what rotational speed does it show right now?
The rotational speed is 2750 rpm
